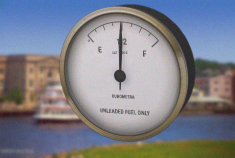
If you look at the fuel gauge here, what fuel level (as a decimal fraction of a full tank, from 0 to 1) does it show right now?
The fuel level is 0.5
